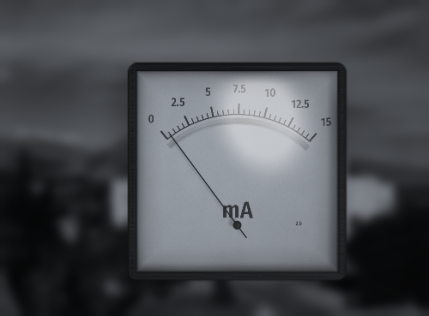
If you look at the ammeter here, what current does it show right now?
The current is 0.5 mA
